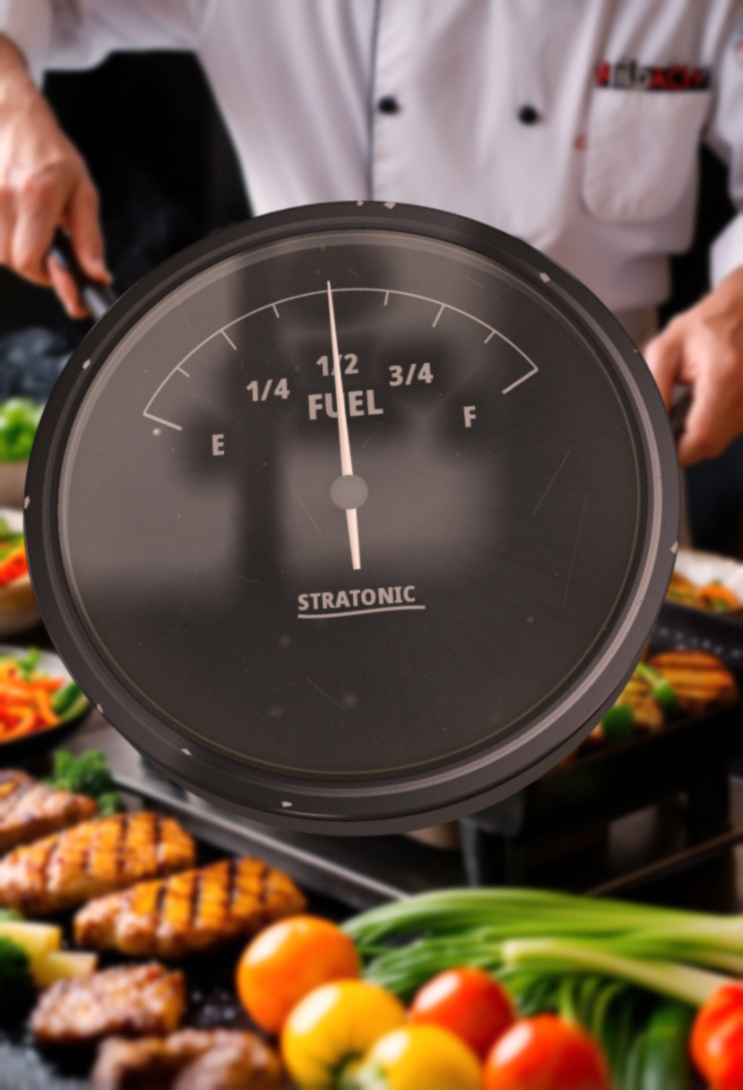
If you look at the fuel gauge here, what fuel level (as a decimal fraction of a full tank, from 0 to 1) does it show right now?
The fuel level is 0.5
